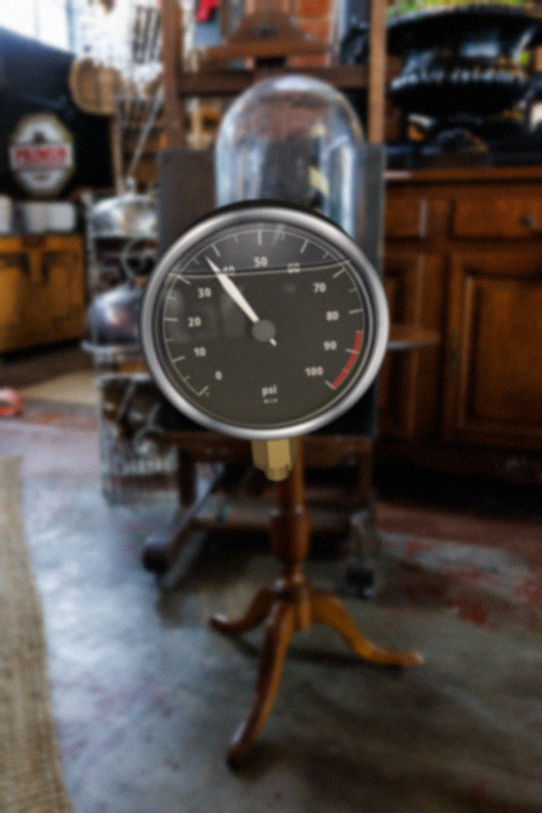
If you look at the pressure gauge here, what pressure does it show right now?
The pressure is 37.5 psi
